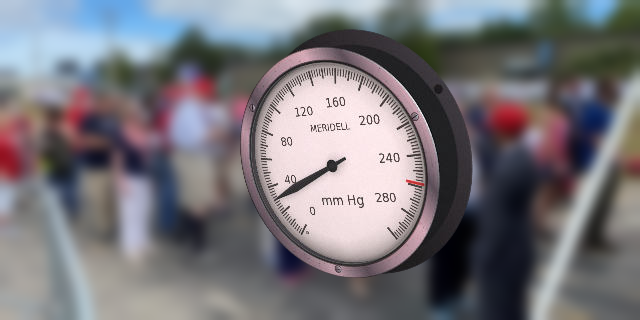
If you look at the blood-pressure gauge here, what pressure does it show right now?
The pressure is 30 mmHg
